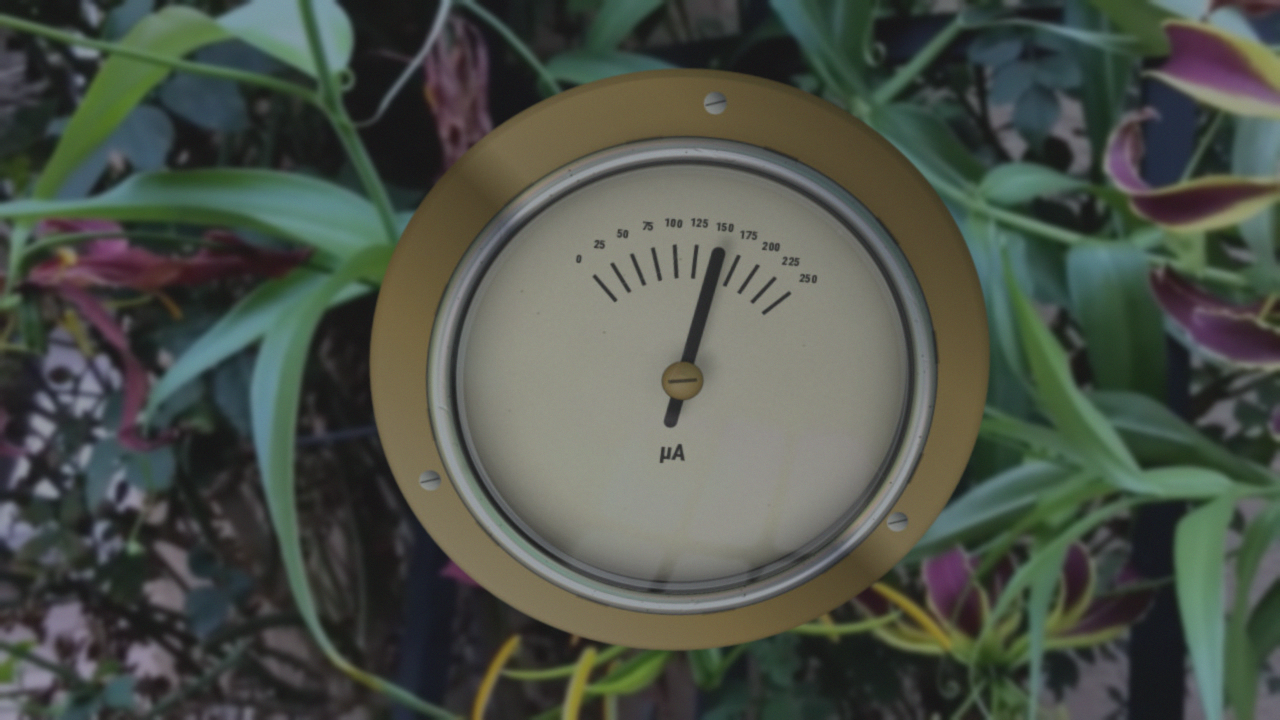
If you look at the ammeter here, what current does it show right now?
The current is 150 µA
